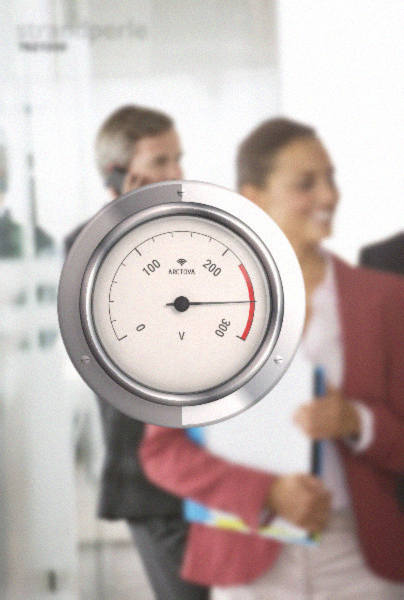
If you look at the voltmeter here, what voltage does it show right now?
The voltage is 260 V
